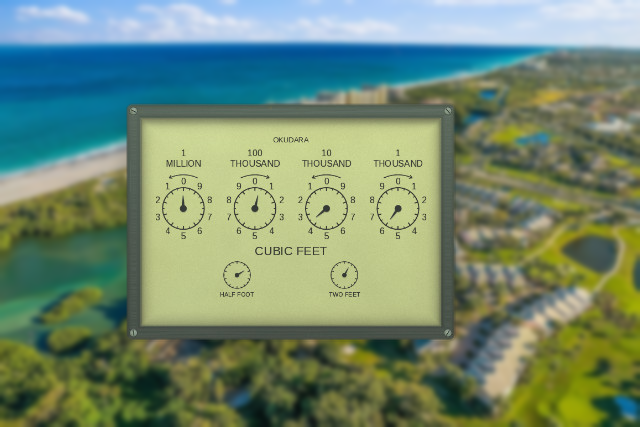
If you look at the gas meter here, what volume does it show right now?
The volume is 3600 ft³
